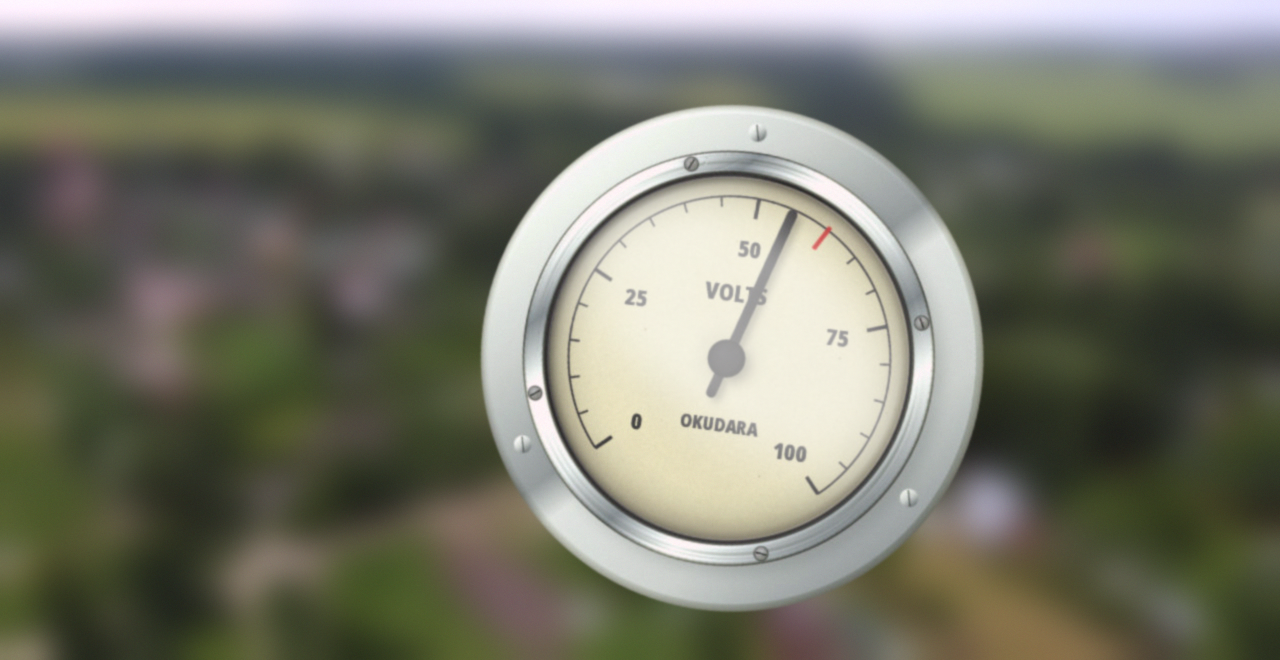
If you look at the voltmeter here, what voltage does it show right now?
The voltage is 55 V
